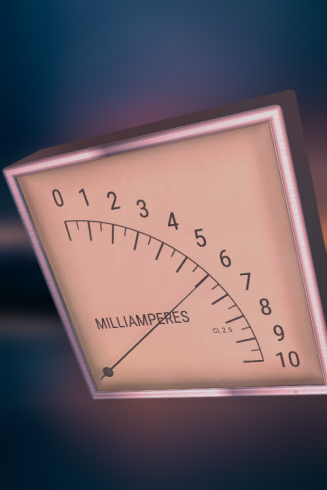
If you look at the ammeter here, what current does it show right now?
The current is 6 mA
